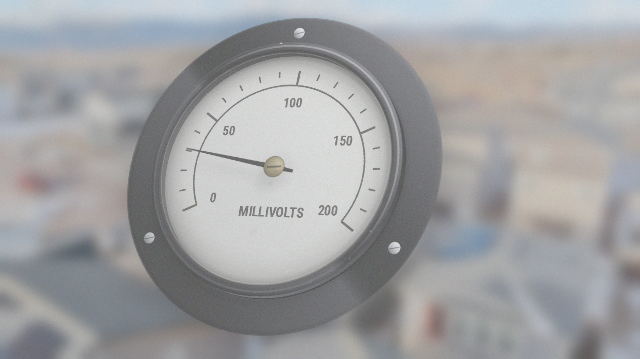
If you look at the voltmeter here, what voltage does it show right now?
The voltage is 30 mV
